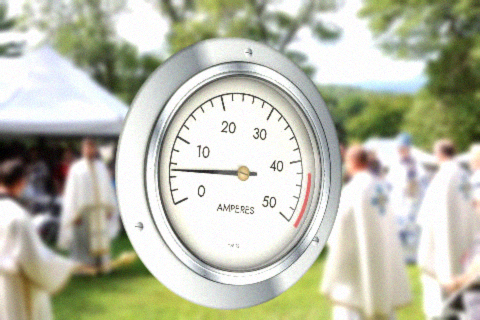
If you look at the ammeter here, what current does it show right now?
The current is 5 A
